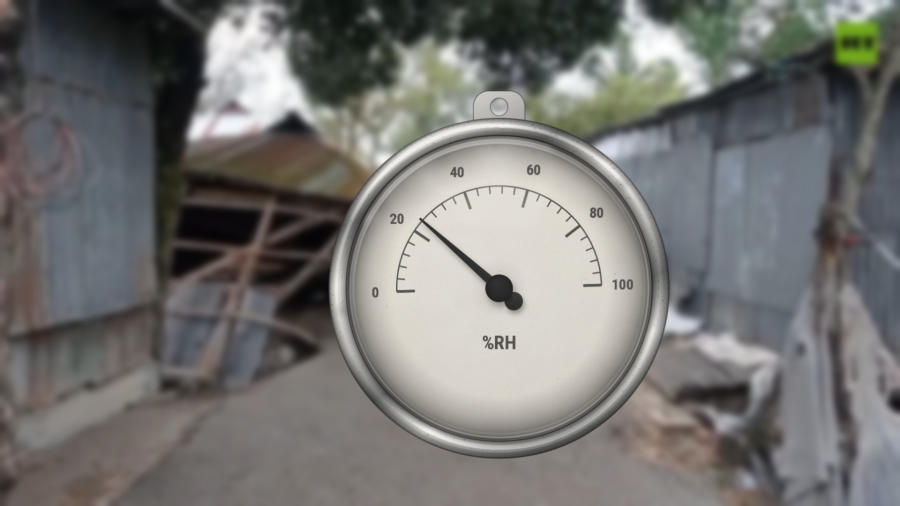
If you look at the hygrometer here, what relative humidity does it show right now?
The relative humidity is 24 %
